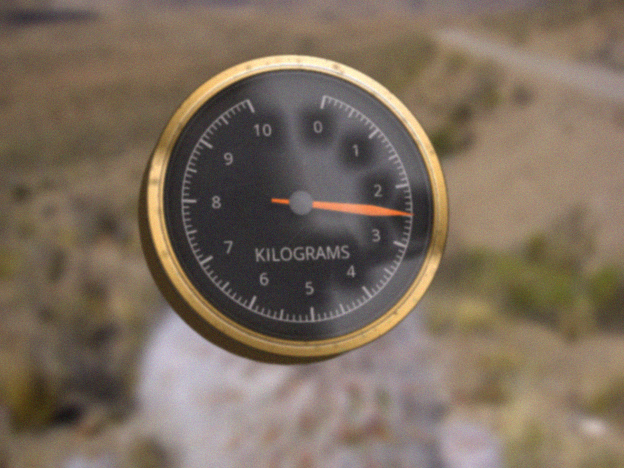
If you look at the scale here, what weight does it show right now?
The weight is 2.5 kg
